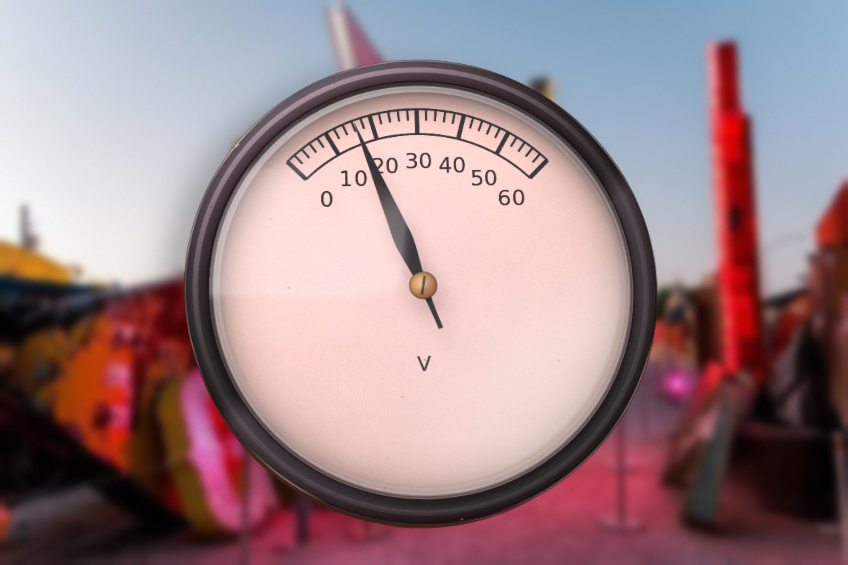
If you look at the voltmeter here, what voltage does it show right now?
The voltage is 16 V
